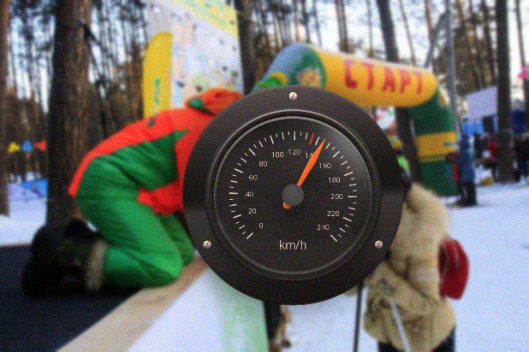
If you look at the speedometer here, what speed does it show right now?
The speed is 145 km/h
